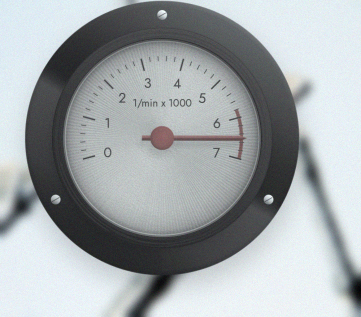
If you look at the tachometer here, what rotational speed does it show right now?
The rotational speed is 6500 rpm
